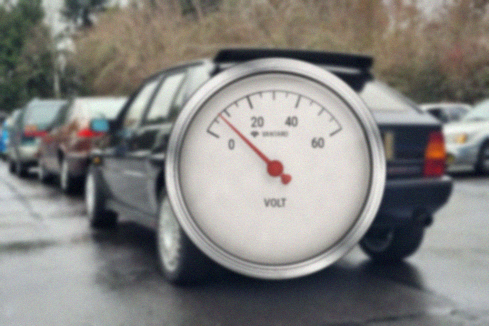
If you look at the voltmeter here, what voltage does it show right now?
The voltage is 7.5 V
